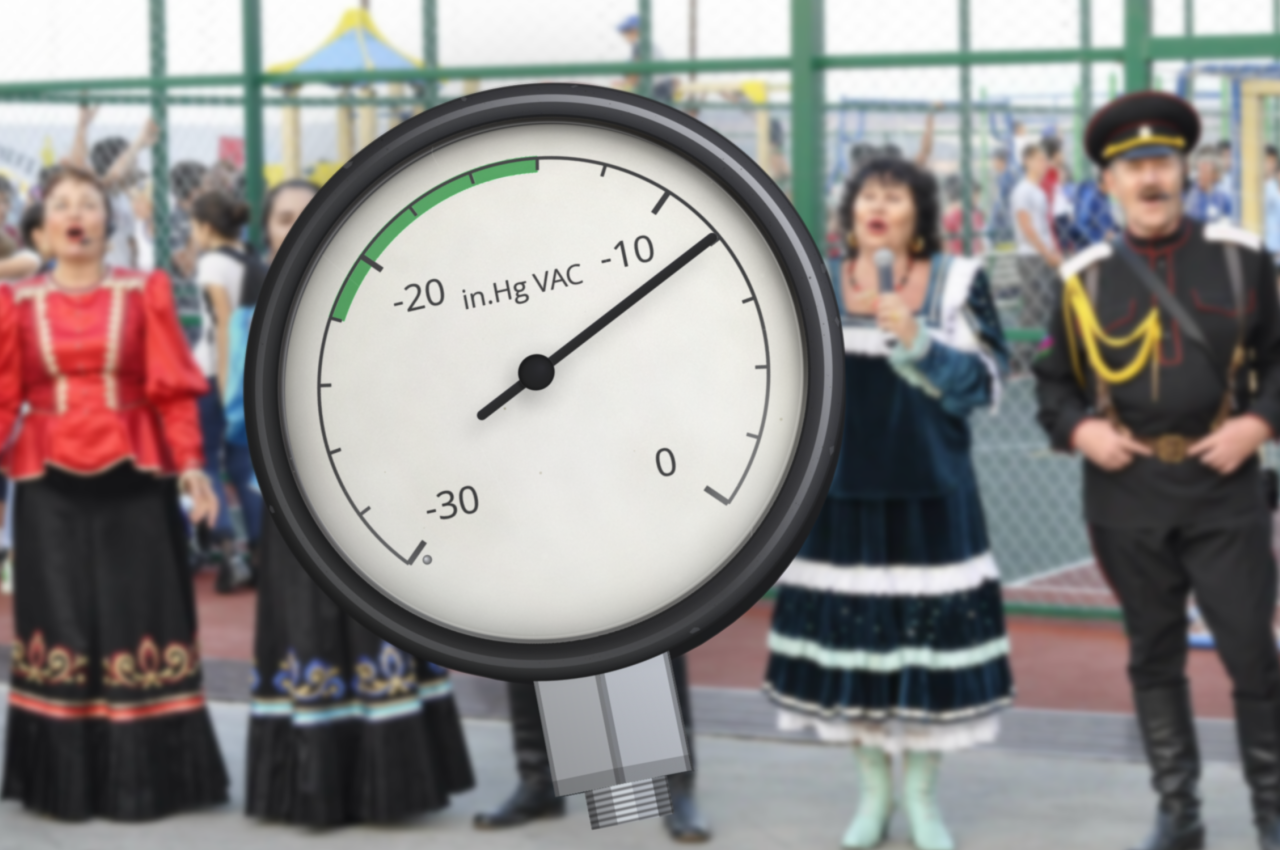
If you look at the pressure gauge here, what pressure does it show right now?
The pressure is -8 inHg
